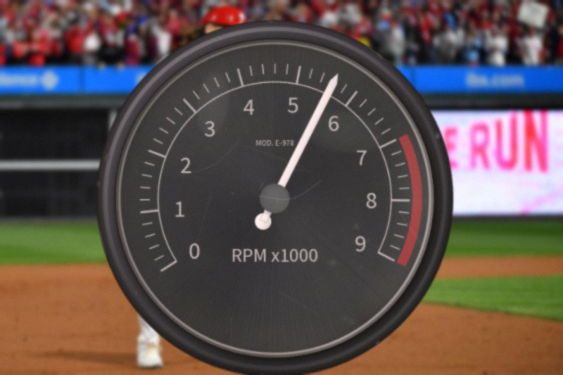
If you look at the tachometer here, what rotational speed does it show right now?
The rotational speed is 5600 rpm
